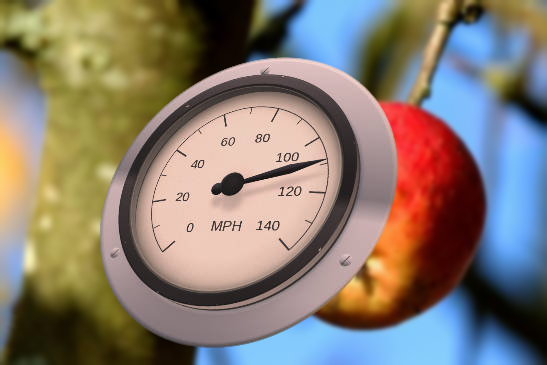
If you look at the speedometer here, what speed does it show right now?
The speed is 110 mph
